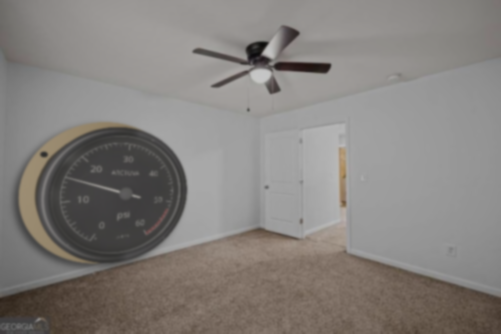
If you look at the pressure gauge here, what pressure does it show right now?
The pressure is 15 psi
